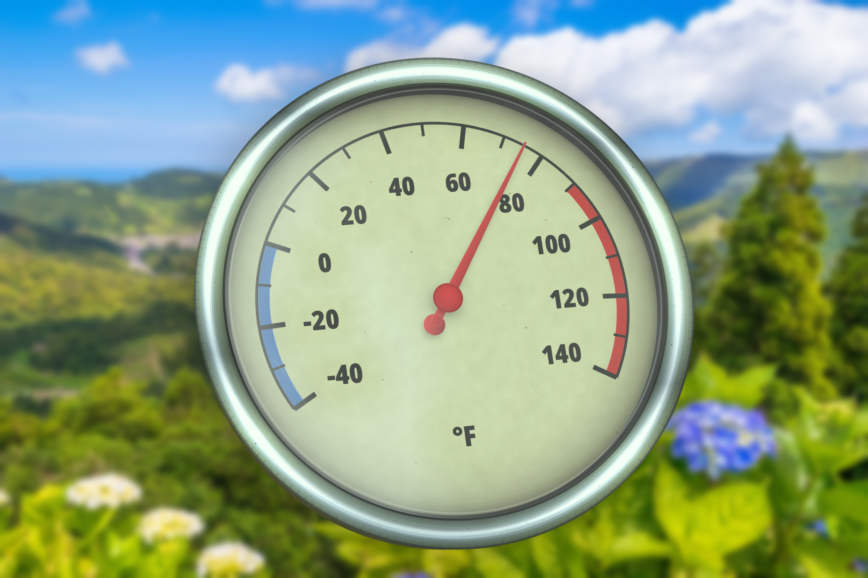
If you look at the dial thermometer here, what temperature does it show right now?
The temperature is 75 °F
